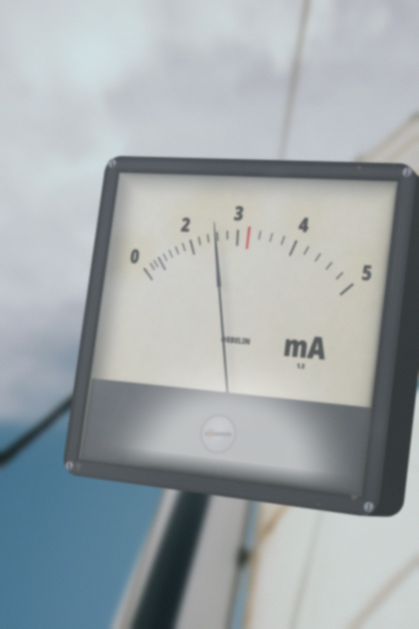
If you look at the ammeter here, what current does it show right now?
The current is 2.6 mA
